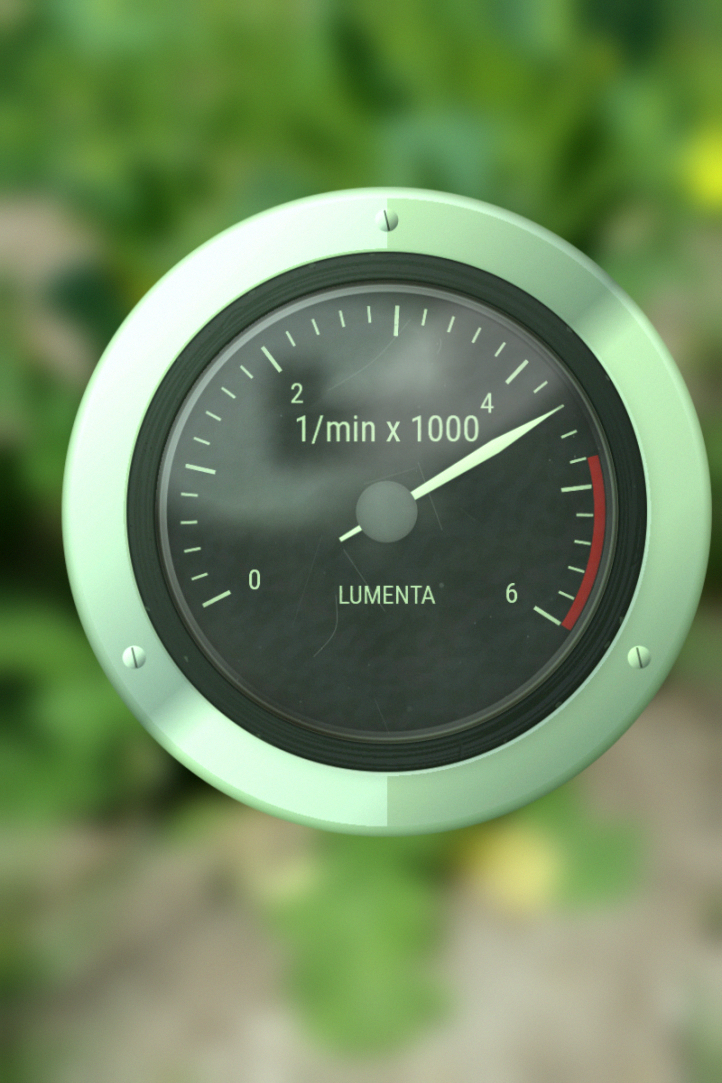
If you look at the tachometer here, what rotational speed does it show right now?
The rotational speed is 4400 rpm
